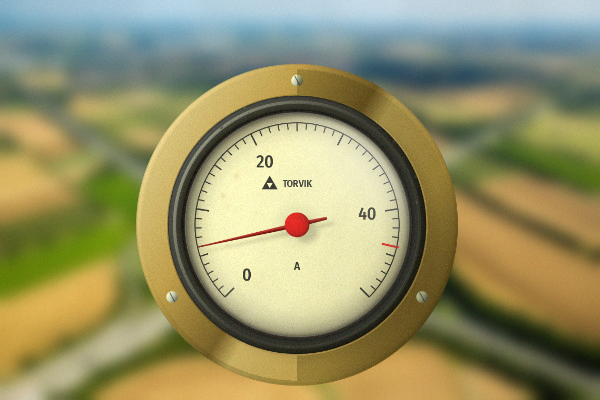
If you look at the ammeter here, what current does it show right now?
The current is 6 A
